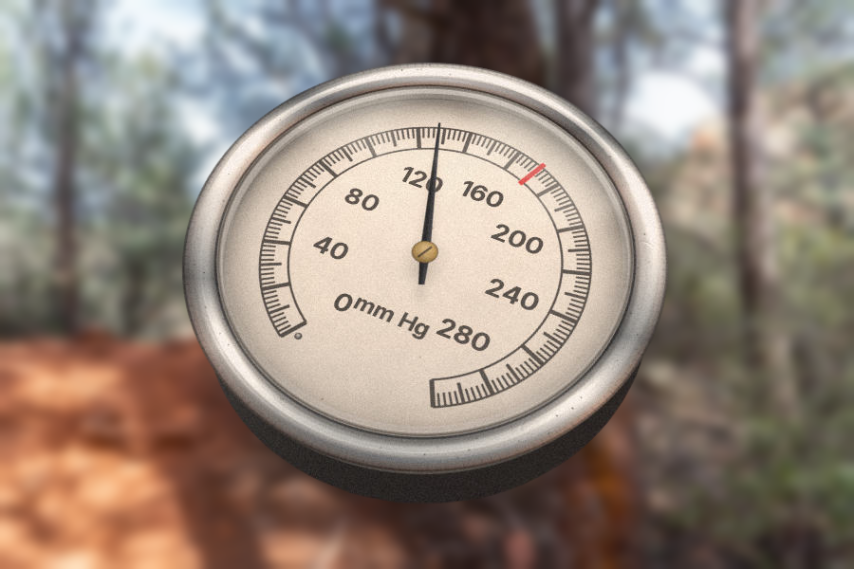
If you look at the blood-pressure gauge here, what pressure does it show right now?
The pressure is 128 mmHg
